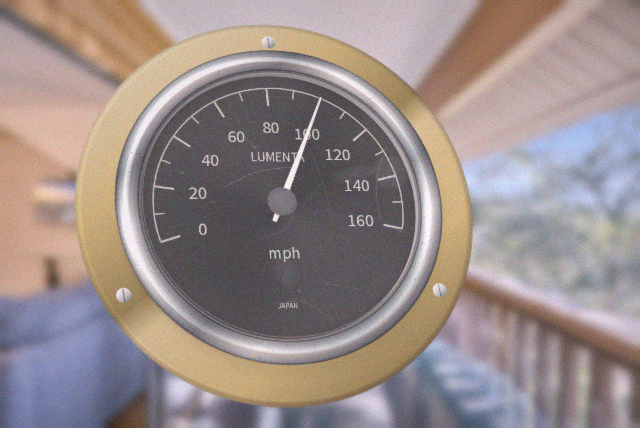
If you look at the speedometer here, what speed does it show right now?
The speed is 100 mph
